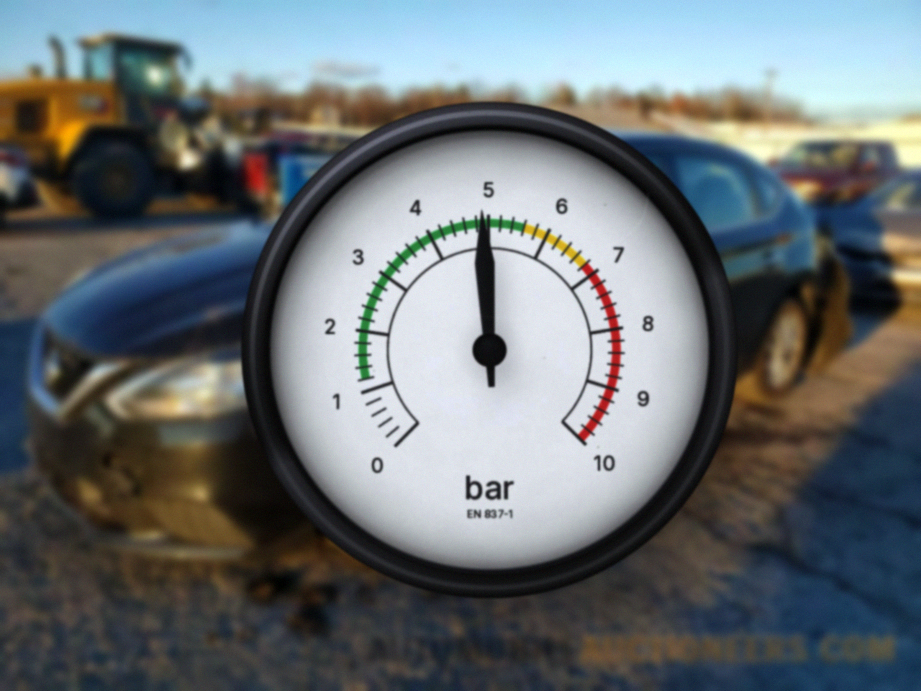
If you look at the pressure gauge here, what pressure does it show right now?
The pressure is 4.9 bar
